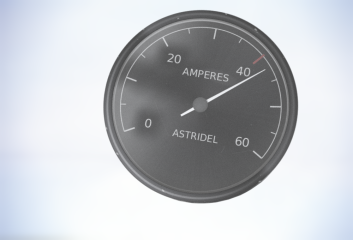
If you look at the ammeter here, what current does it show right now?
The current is 42.5 A
